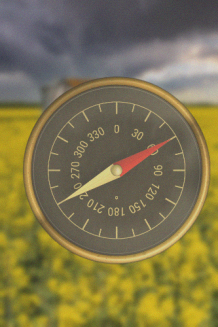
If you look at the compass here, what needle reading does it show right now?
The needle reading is 60 °
